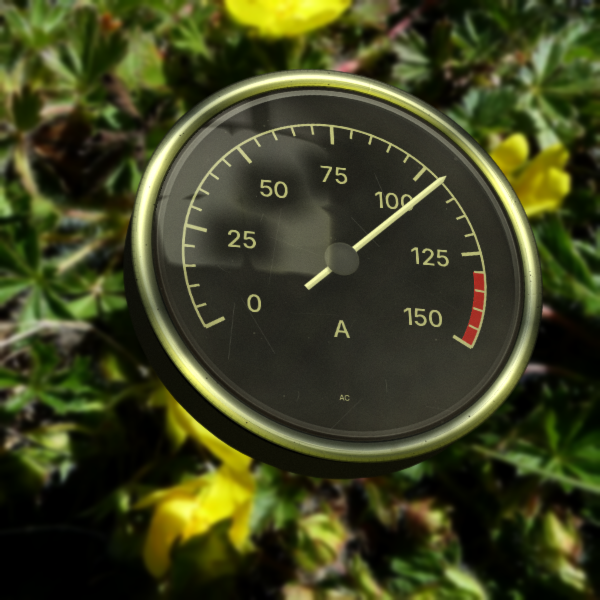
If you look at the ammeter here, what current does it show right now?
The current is 105 A
